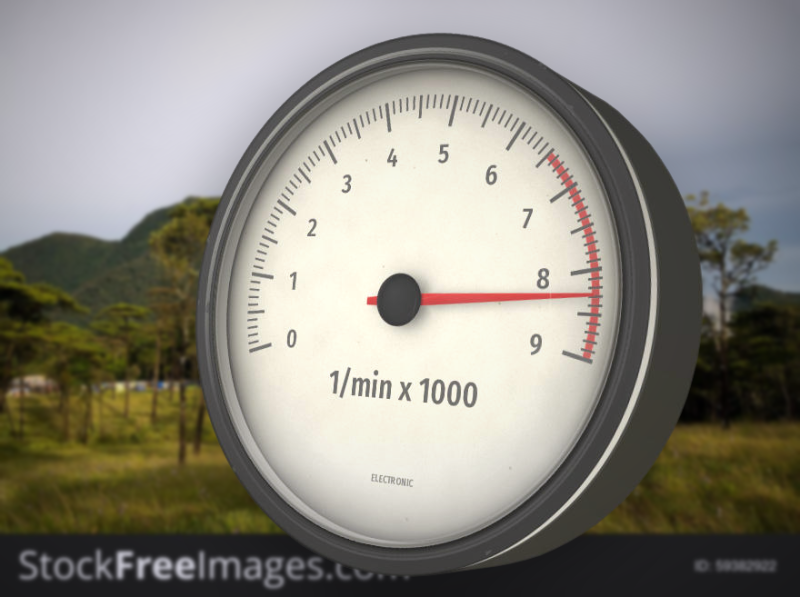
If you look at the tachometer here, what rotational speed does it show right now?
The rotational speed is 8300 rpm
